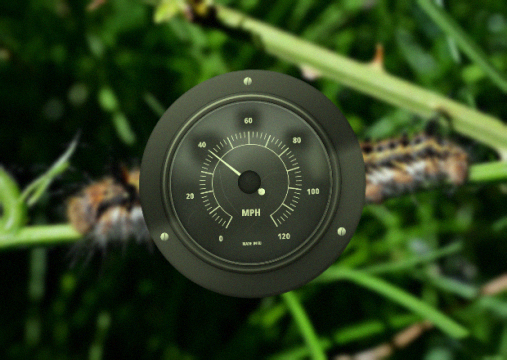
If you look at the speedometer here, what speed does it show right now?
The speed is 40 mph
